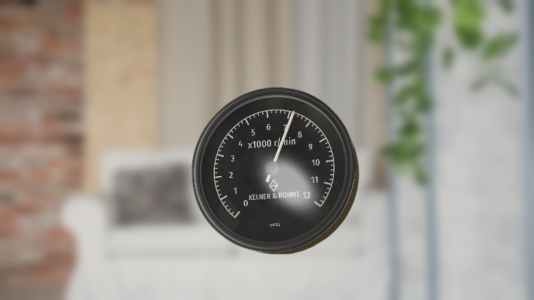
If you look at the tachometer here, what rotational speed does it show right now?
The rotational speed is 7200 rpm
